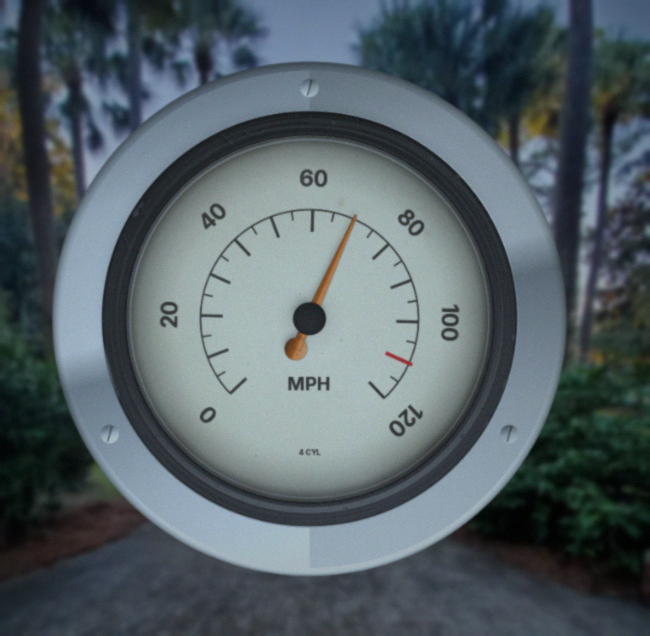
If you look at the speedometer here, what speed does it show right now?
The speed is 70 mph
